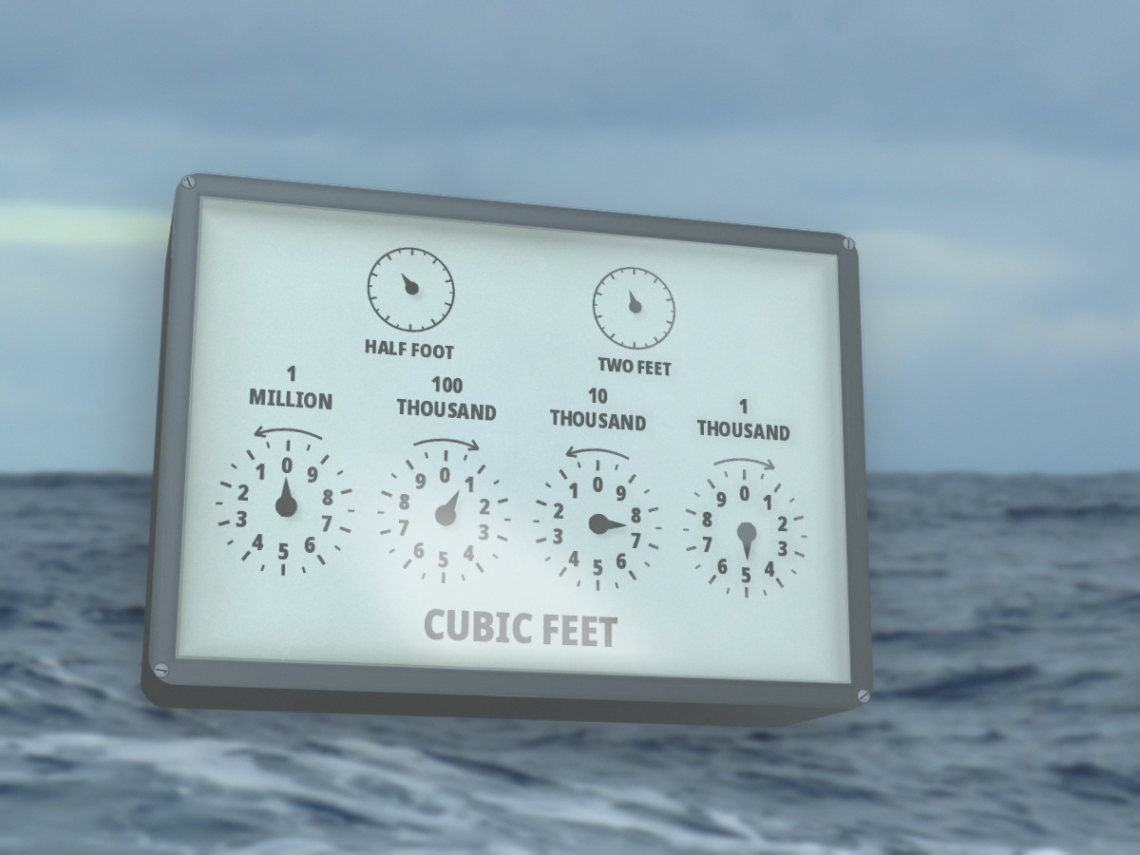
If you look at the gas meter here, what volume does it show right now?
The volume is 7500 ft³
